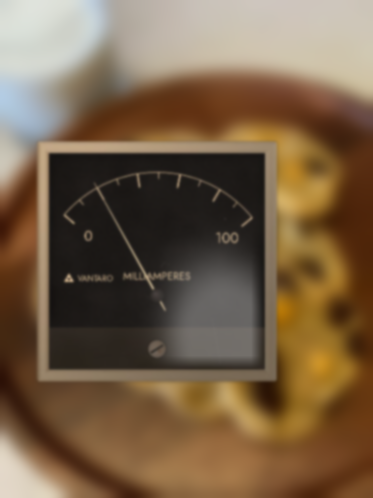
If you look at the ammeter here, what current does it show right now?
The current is 20 mA
